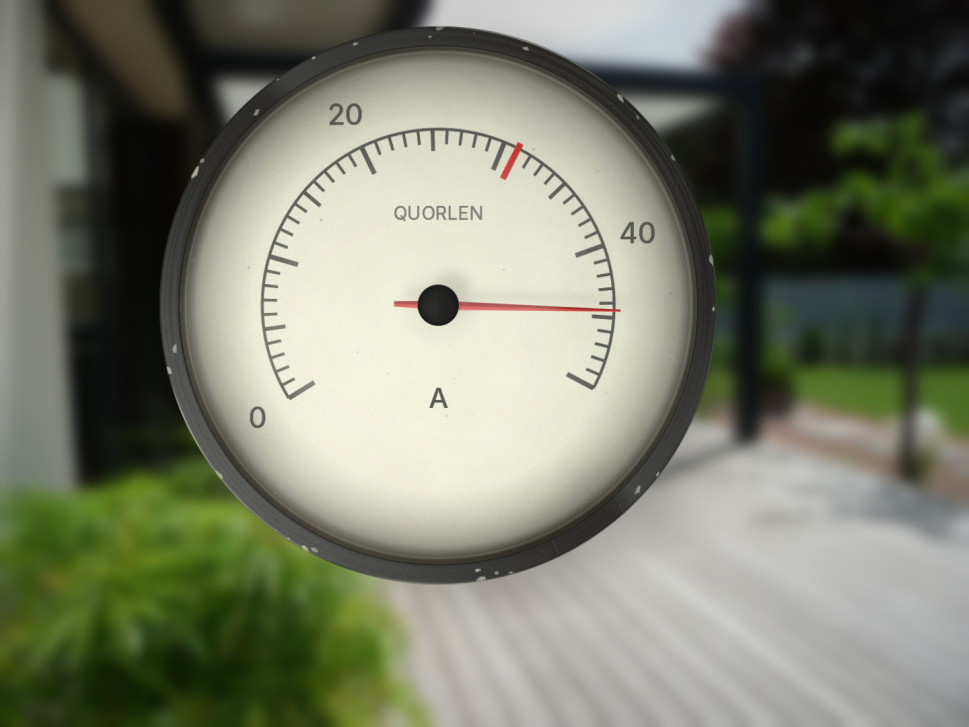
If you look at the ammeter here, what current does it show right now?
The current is 44.5 A
